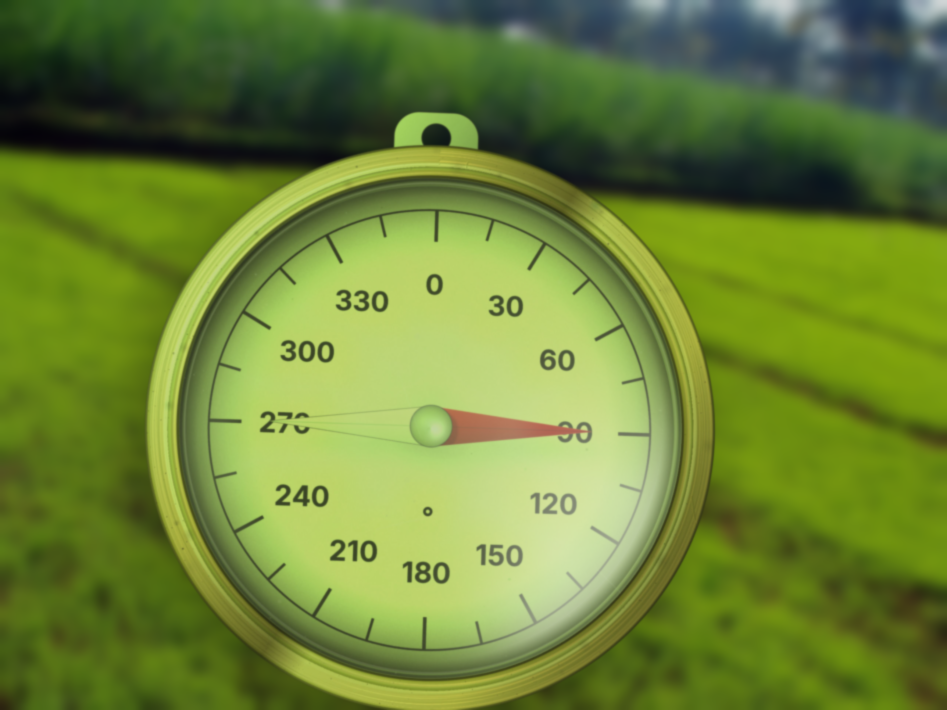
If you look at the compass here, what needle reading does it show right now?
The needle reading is 90 °
